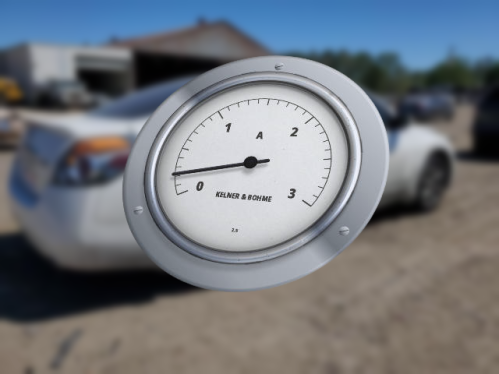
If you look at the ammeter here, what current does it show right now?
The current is 0.2 A
